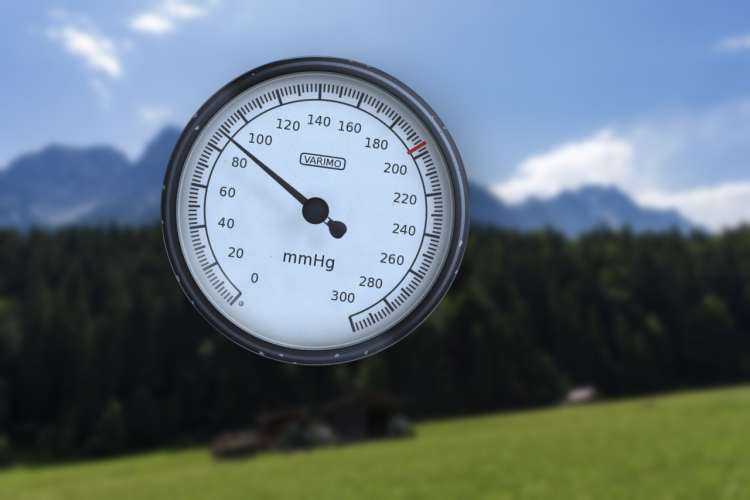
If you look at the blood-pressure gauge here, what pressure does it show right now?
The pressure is 88 mmHg
